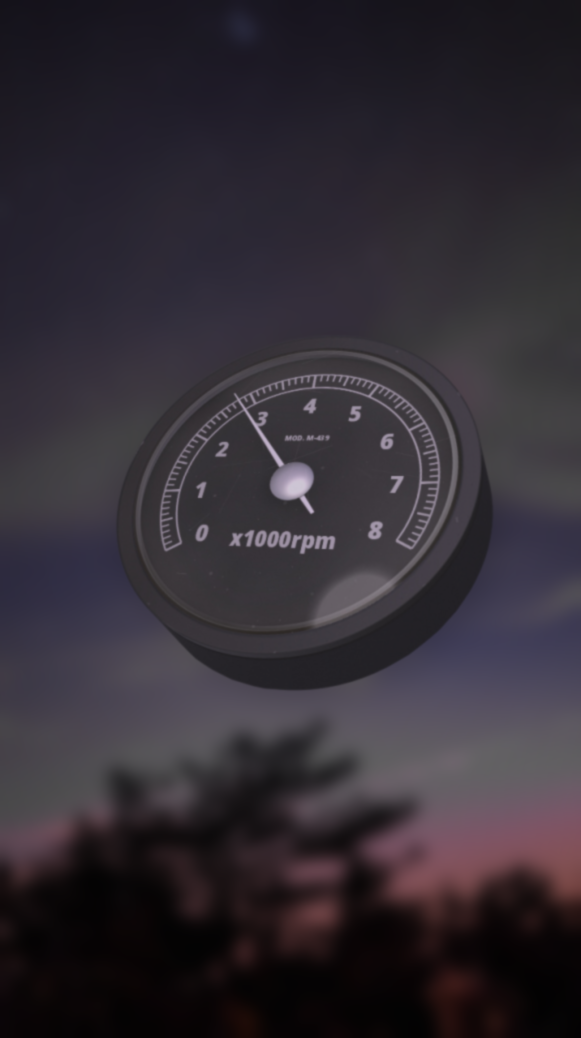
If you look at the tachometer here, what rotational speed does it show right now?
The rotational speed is 2800 rpm
